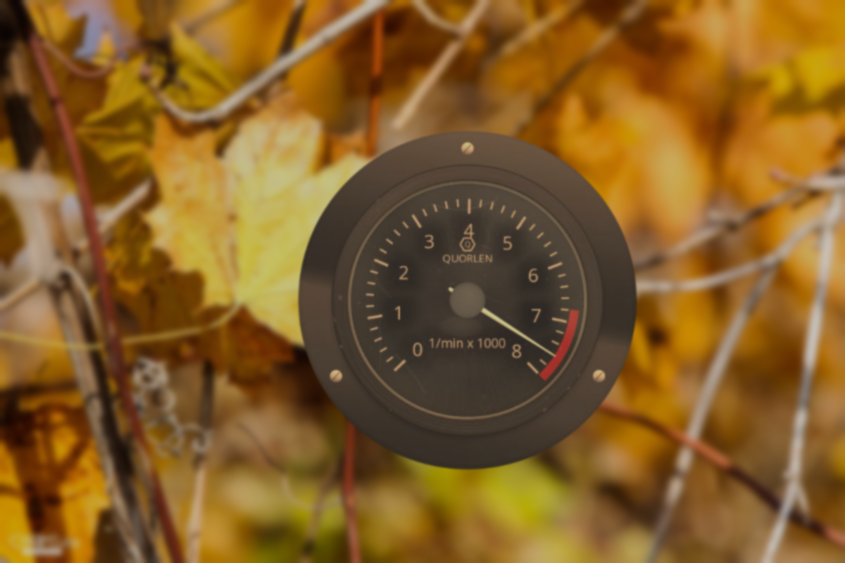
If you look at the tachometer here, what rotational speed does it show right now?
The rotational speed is 7600 rpm
